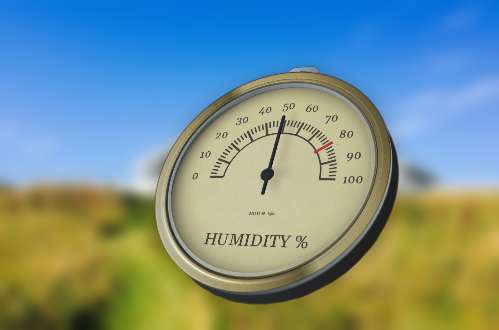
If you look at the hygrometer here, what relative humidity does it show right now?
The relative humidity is 50 %
